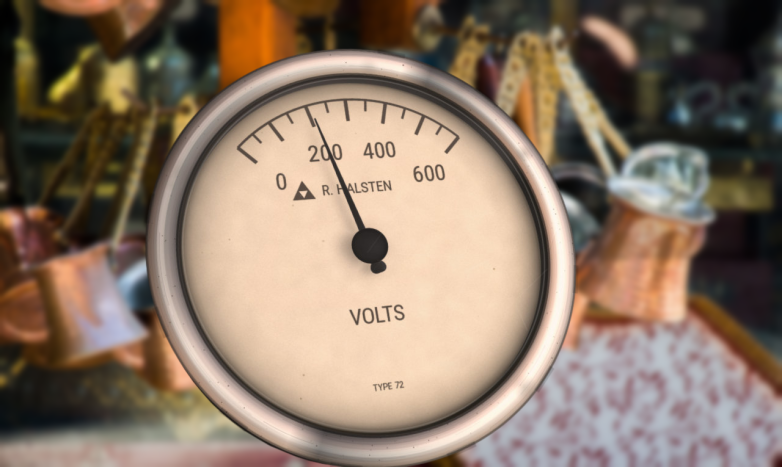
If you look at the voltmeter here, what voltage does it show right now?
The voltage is 200 V
